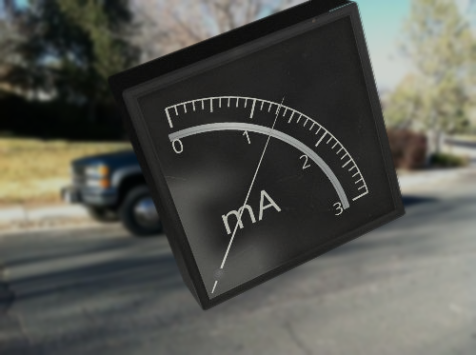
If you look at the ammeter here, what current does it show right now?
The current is 1.3 mA
